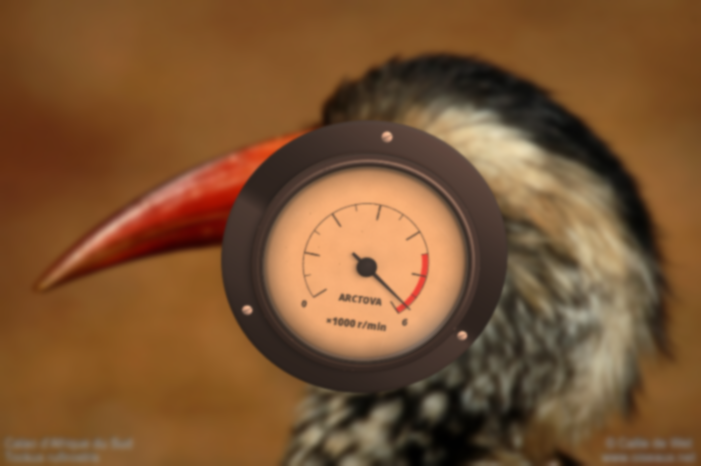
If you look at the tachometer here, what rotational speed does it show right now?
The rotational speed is 5750 rpm
